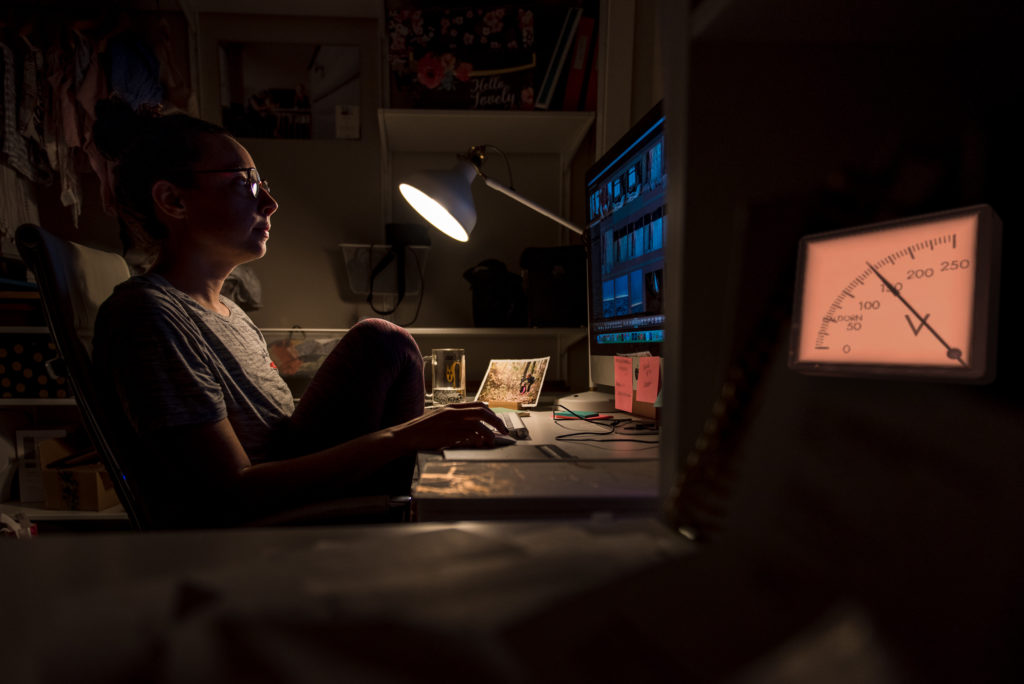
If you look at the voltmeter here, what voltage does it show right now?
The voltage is 150 V
